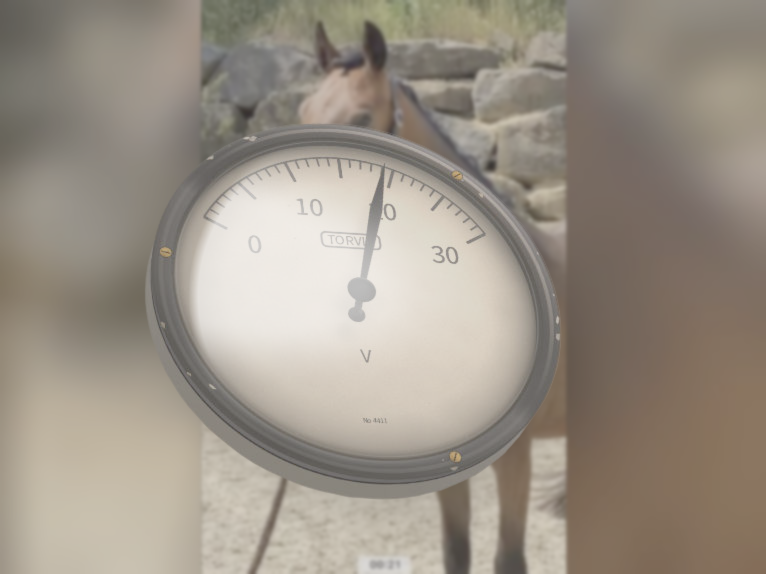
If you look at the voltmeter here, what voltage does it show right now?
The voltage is 19 V
